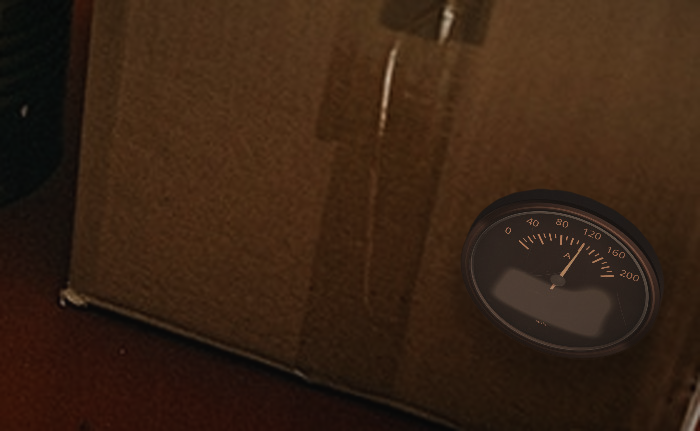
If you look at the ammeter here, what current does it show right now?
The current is 120 A
